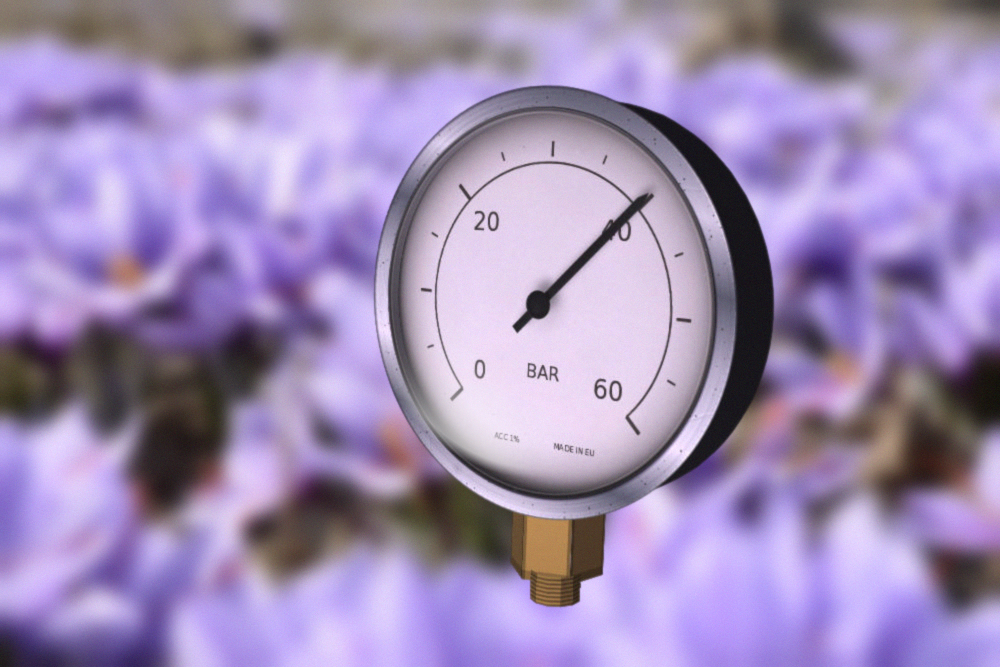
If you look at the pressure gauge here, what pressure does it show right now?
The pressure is 40 bar
